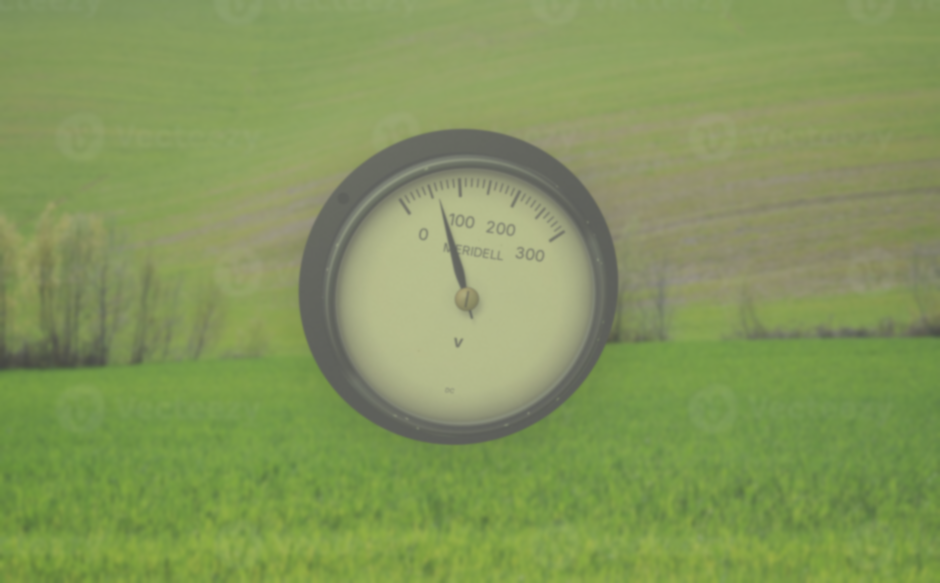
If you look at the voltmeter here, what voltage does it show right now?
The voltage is 60 V
